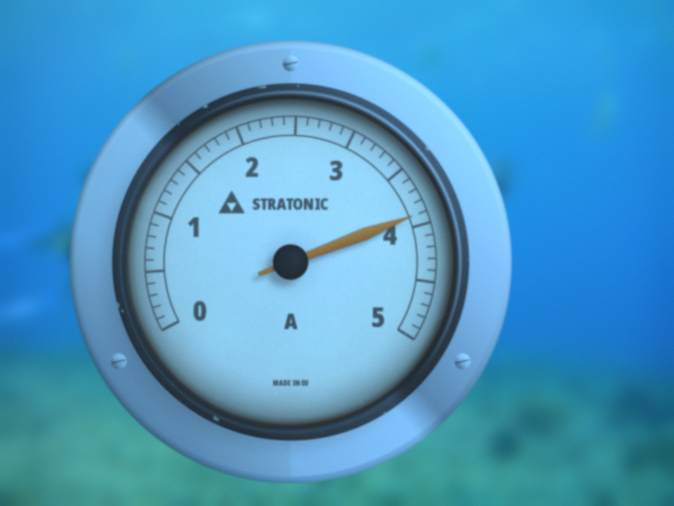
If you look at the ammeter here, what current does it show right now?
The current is 3.9 A
